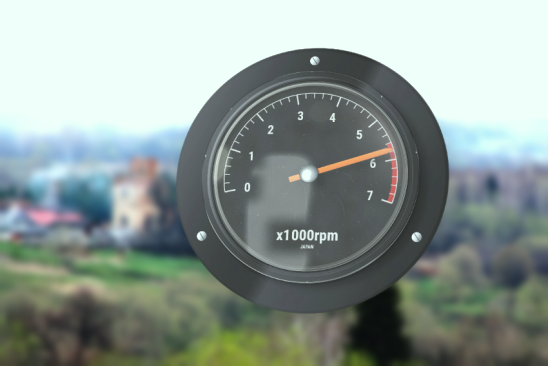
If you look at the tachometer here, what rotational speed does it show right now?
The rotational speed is 5800 rpm
